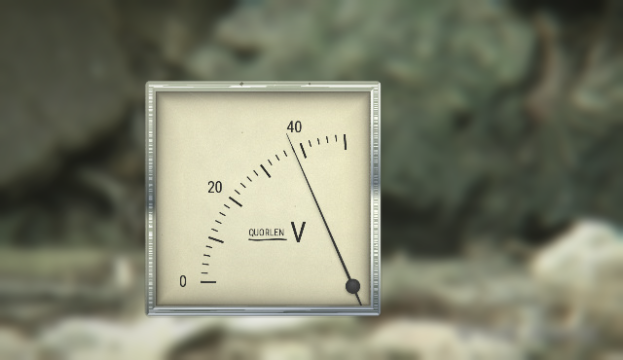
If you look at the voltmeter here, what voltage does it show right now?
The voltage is 38 V
